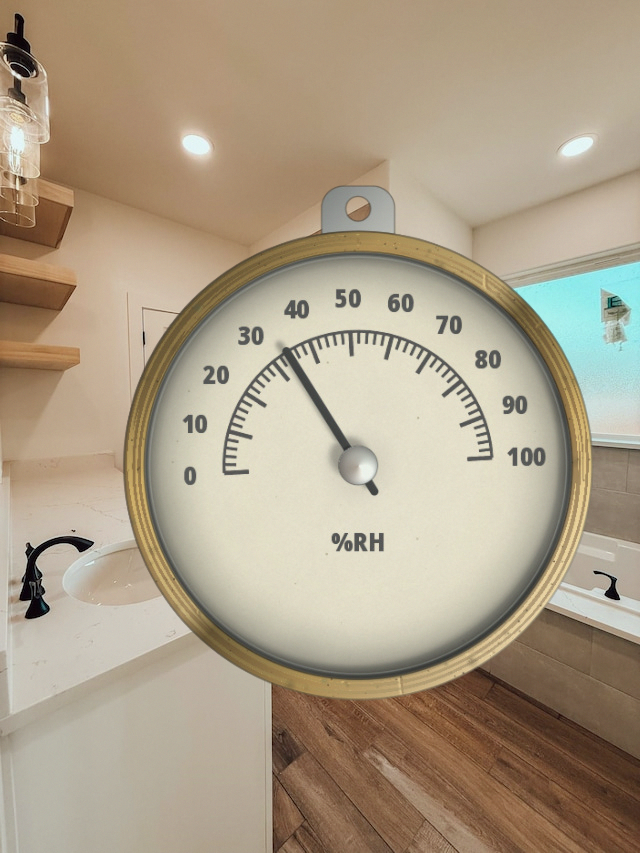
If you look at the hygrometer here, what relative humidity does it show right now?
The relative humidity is 34 %
